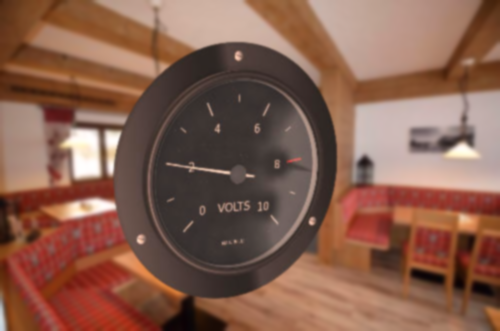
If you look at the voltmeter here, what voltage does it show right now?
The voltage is 2 V
